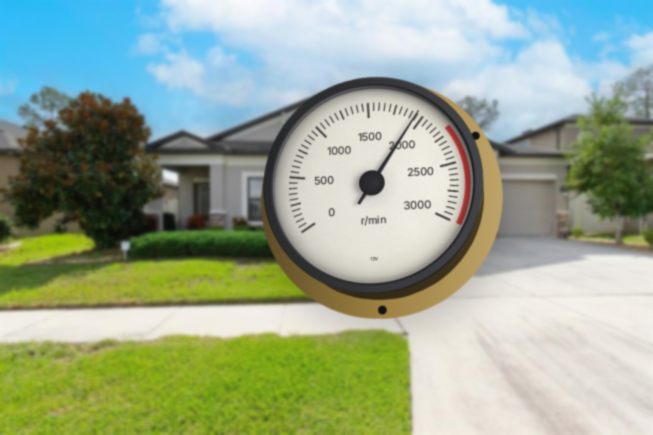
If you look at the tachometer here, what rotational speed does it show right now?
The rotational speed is 1950 rpm
